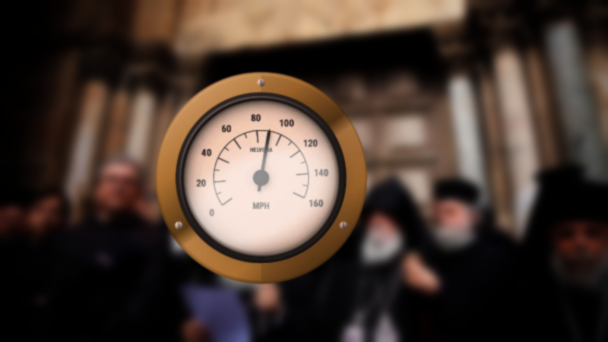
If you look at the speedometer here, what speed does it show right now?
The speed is 90 mph
